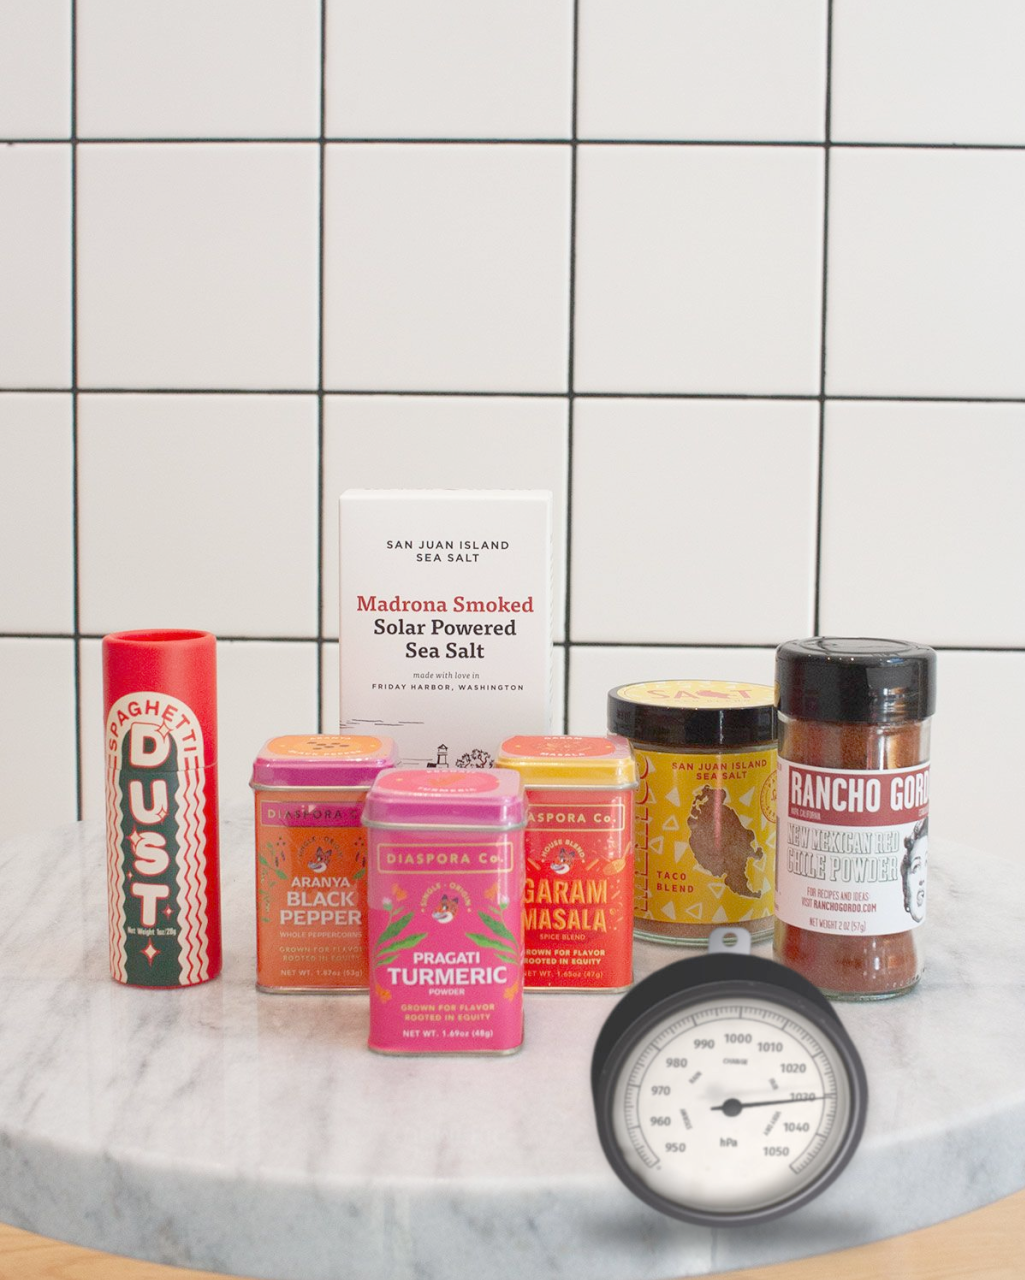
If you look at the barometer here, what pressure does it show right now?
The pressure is 1030 hPa
